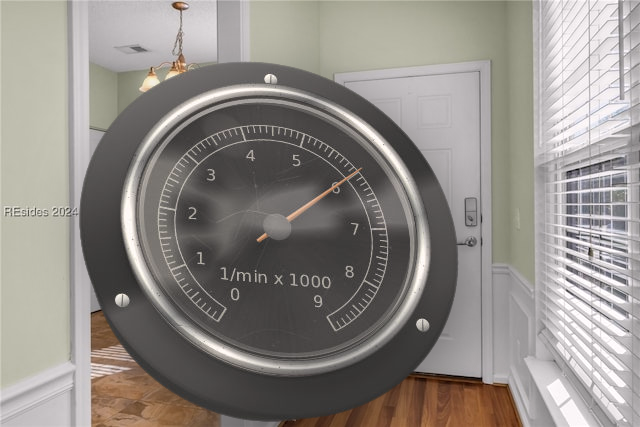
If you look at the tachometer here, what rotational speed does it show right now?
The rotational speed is 6000 rpm
